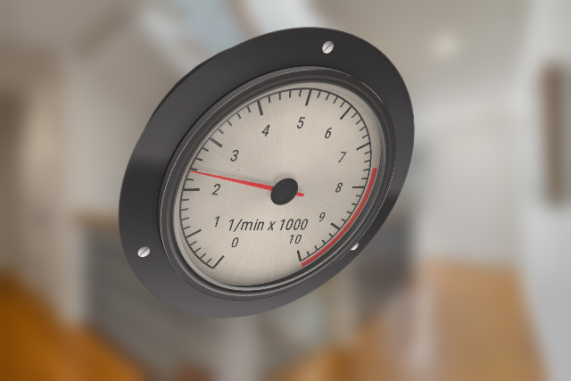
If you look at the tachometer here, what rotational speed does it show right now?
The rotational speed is 2400 rpm
